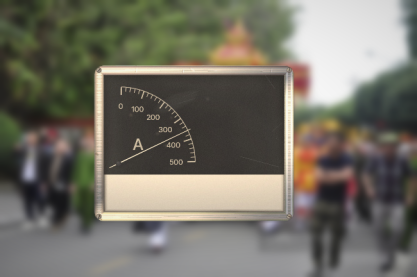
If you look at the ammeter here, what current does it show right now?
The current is 360 A
